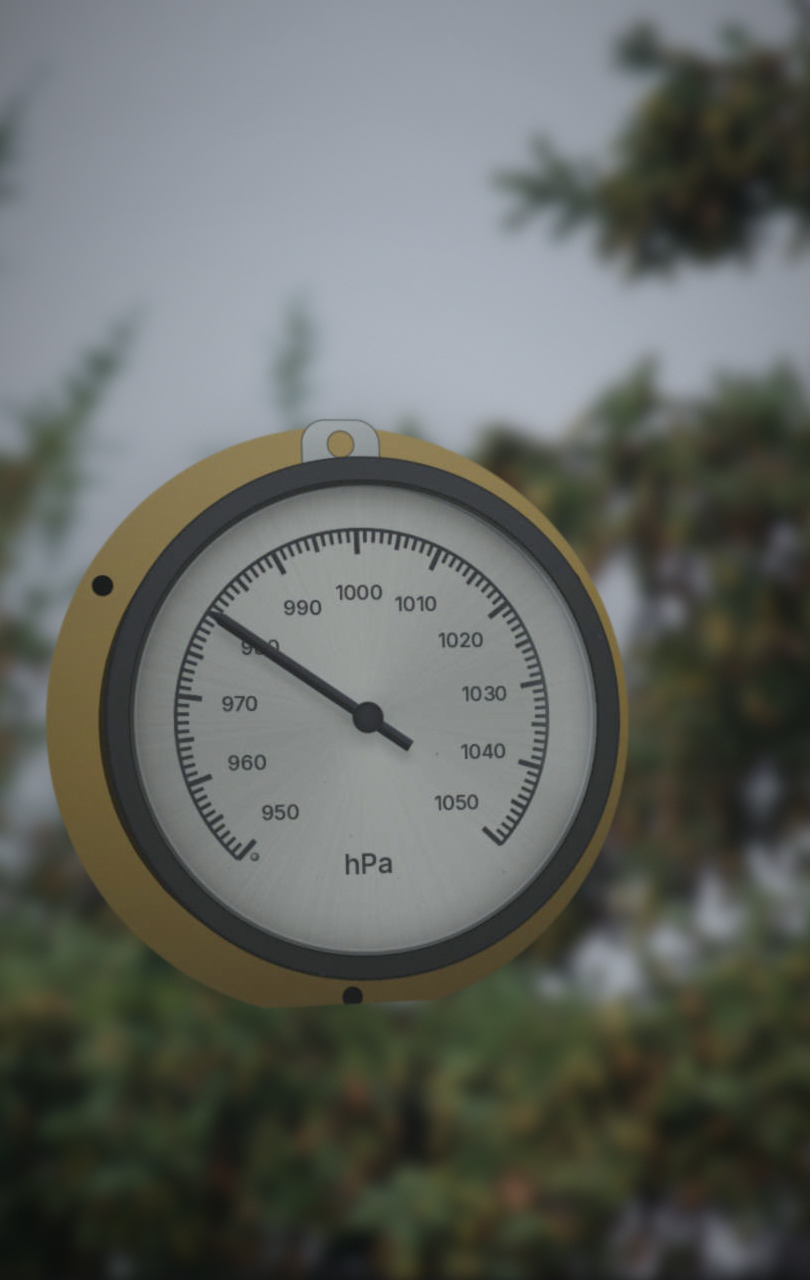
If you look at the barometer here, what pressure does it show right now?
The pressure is 980 hPa
